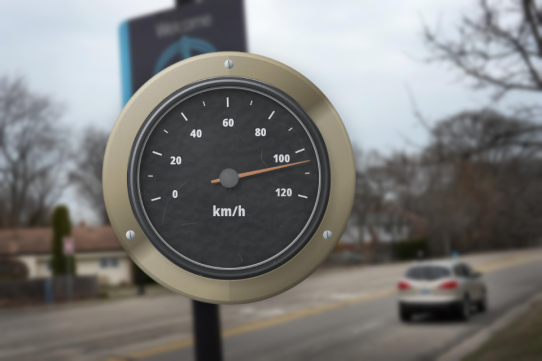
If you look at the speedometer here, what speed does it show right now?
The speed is 105 km/h
